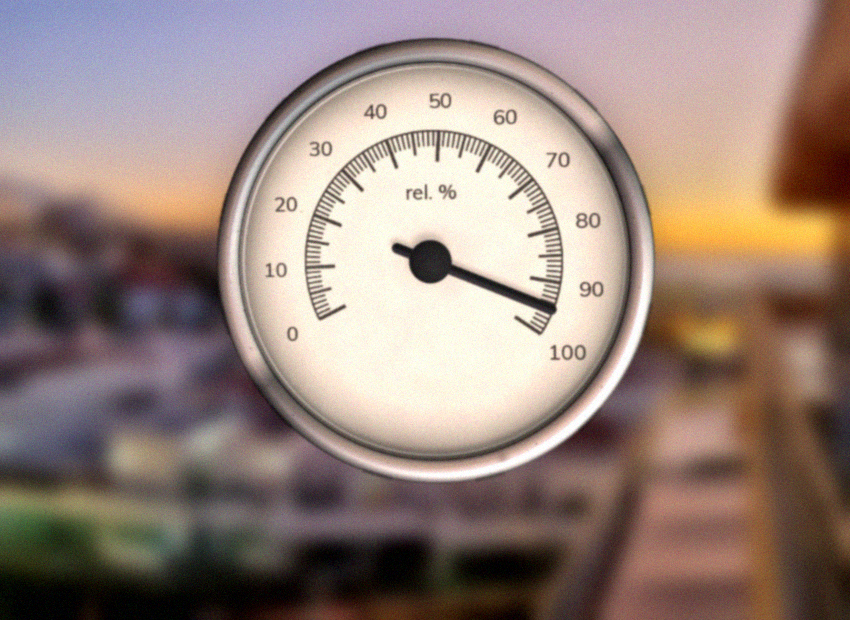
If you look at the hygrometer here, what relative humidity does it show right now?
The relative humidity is 95 %
